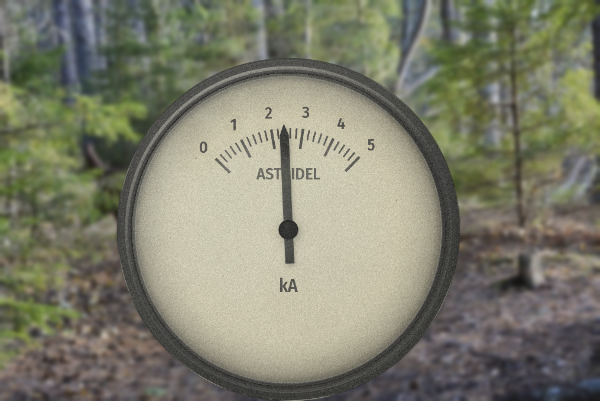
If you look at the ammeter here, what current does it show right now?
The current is 2.4 kA
